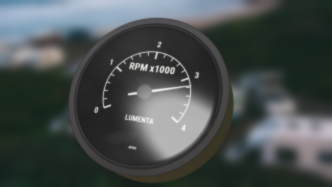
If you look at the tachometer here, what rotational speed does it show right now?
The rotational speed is 3200 rpm
